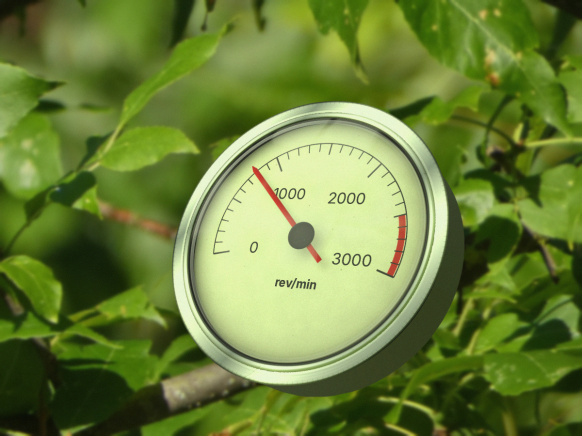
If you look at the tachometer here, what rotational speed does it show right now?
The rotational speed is 800 rpm
